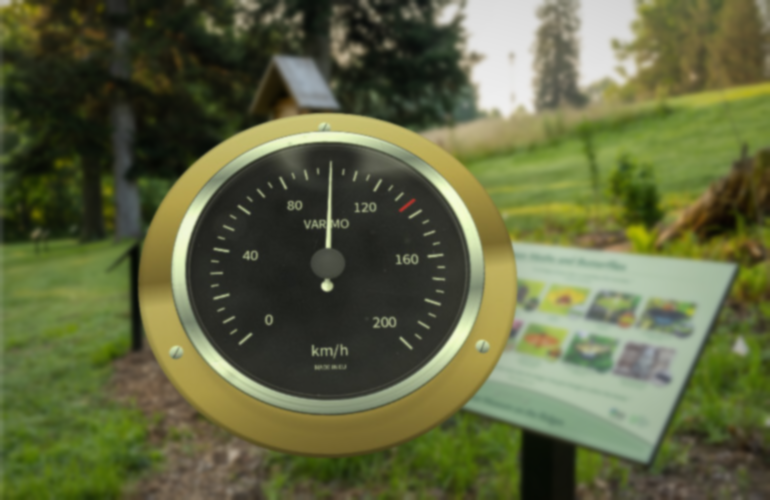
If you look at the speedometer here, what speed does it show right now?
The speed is 100 km/h
